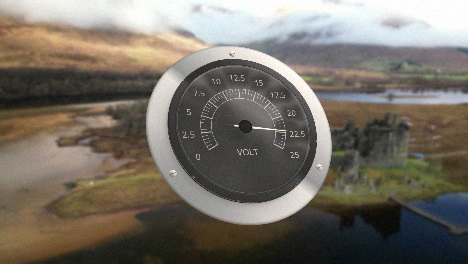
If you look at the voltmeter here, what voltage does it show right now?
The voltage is 22.5 V
